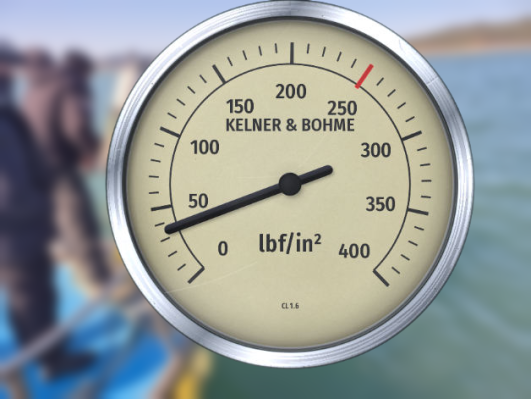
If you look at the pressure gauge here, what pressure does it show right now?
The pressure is 35 psi
